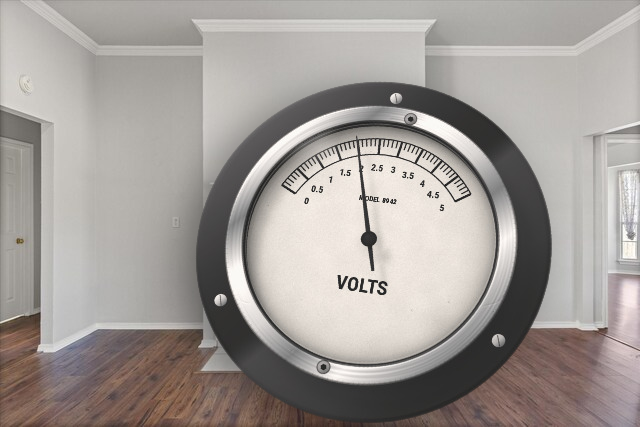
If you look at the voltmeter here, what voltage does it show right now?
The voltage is 2 V
